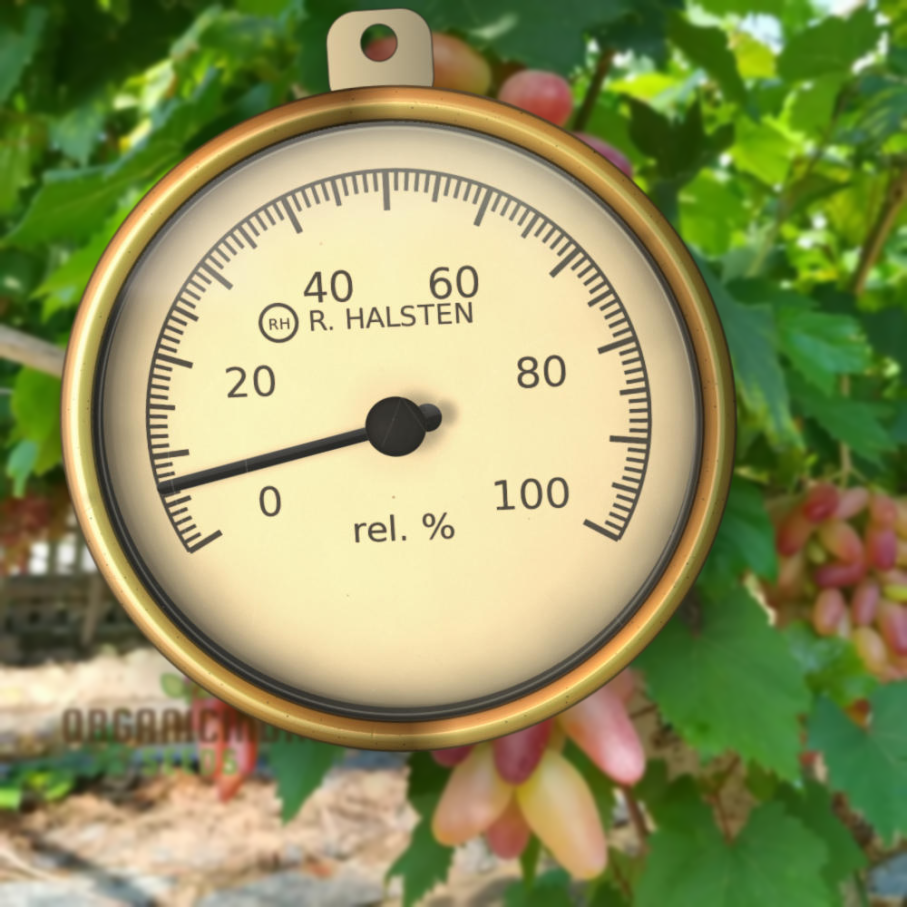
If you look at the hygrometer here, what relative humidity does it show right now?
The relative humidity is 7 %
